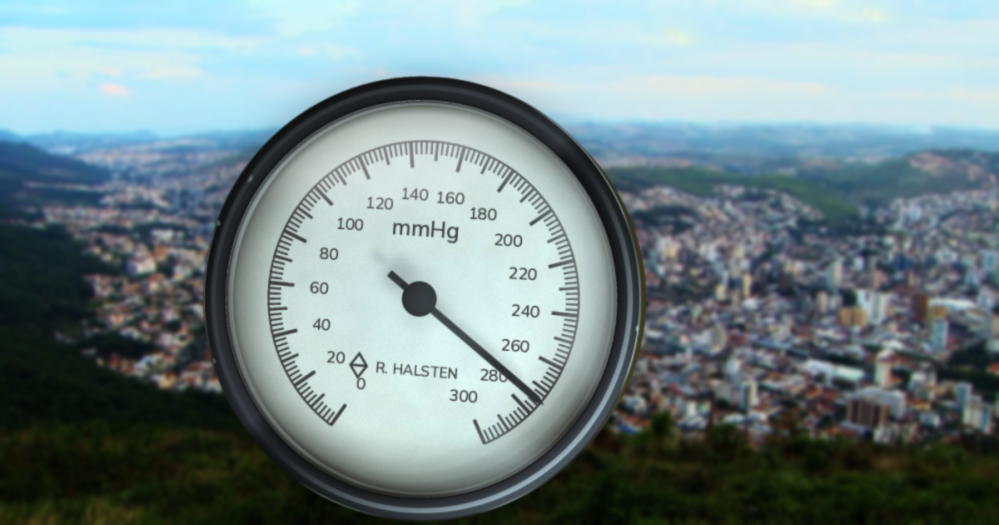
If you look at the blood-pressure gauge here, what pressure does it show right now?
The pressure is 274 mmHg
